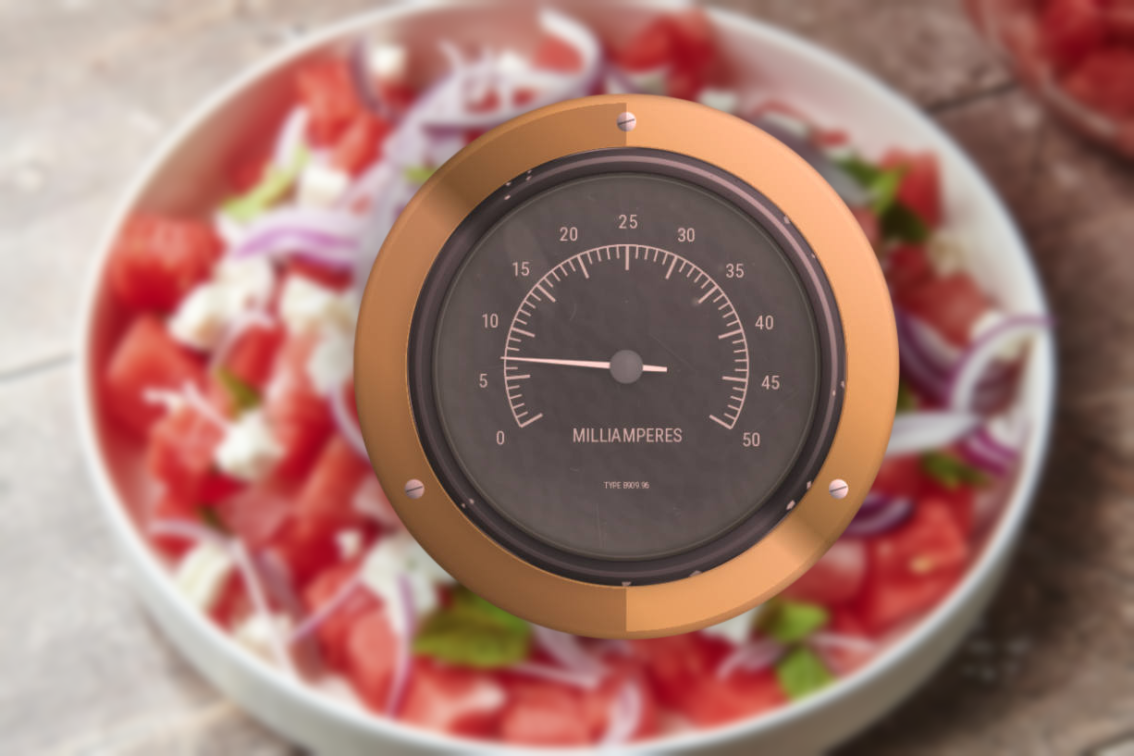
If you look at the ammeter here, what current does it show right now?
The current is 7 mA
